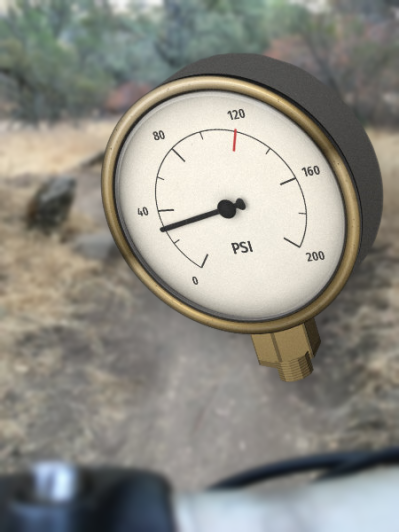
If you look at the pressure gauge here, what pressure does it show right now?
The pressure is 30 psi
